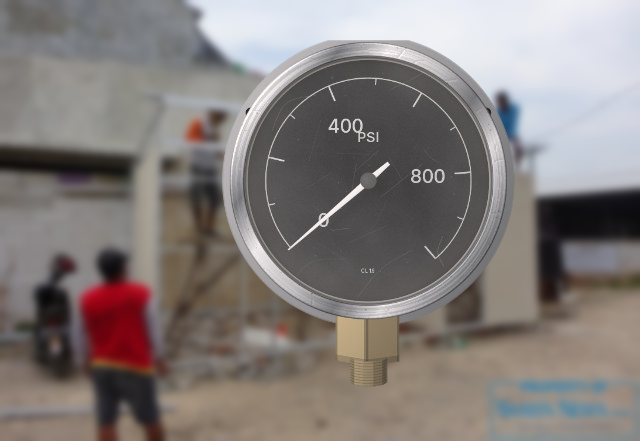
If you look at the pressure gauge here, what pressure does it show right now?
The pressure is 0 psi
